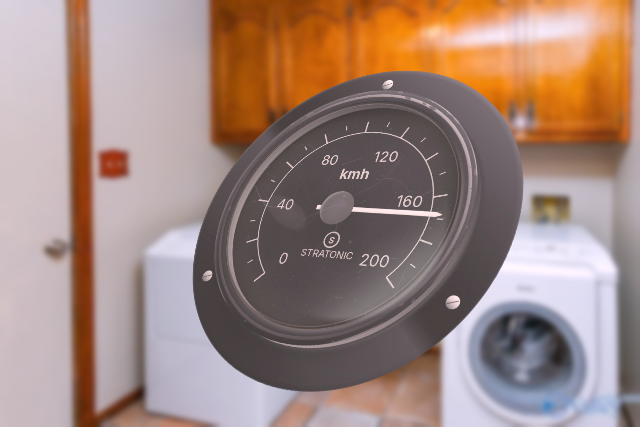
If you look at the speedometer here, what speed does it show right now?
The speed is 170 km/h
